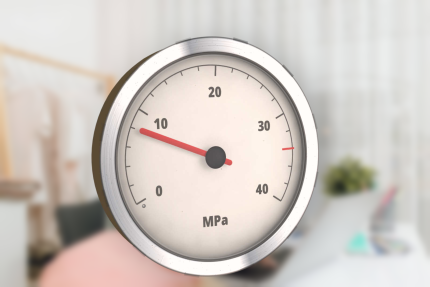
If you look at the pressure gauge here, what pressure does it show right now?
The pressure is 8 MPa
